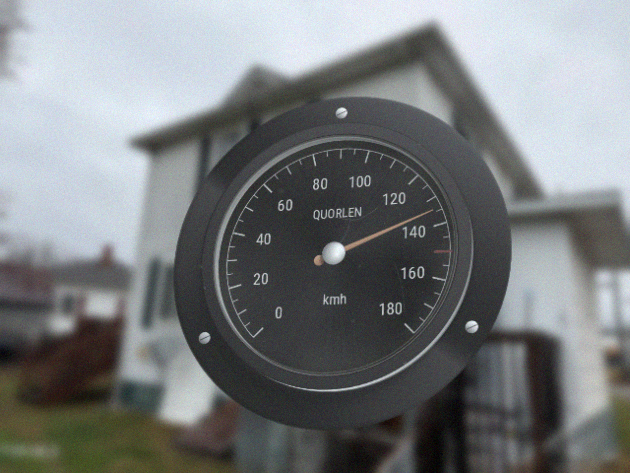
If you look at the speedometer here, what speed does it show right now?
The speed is 135 km/h
